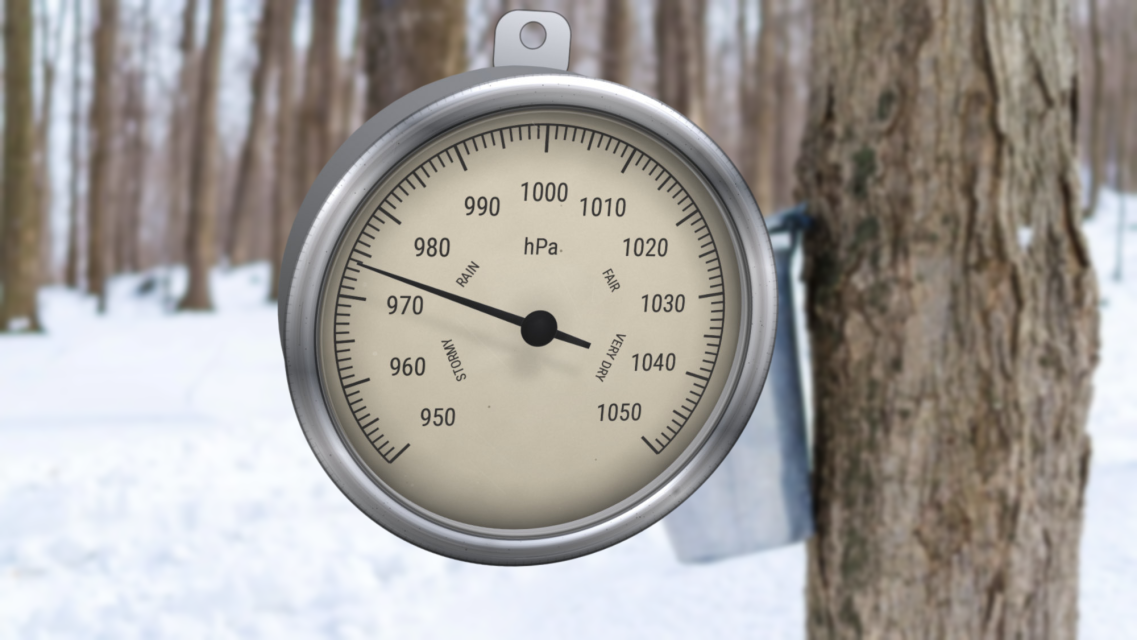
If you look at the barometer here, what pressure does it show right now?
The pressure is 974 hPa
